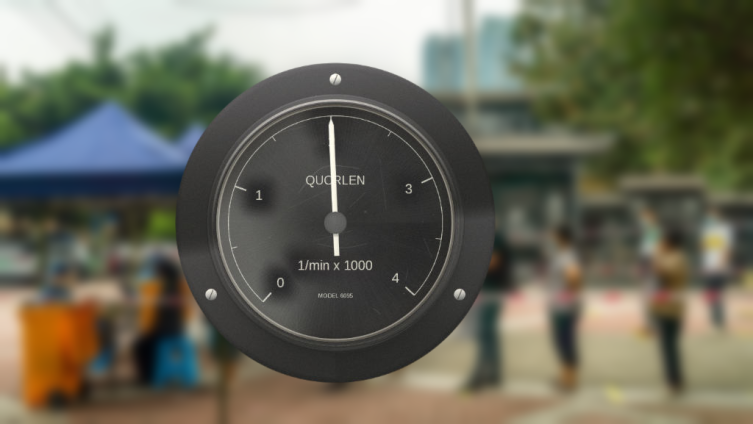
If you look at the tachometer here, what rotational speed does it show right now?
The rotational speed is 2000 rpm
